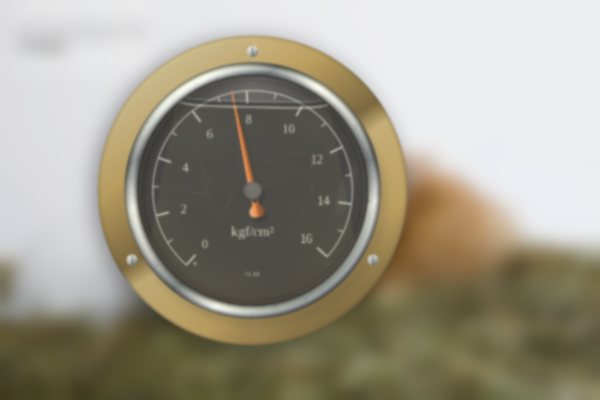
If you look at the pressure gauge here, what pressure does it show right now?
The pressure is 7.5 kg/cm²
